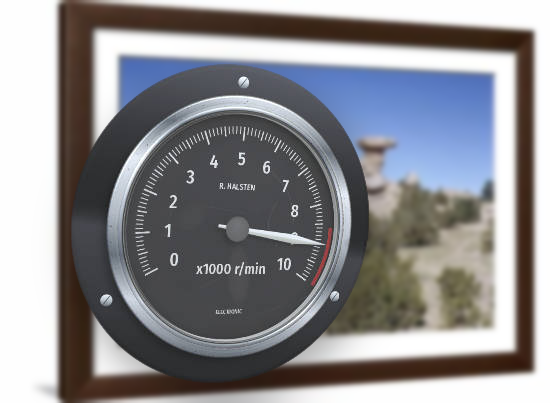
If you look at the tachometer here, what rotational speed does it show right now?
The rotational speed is 9000 rpm
